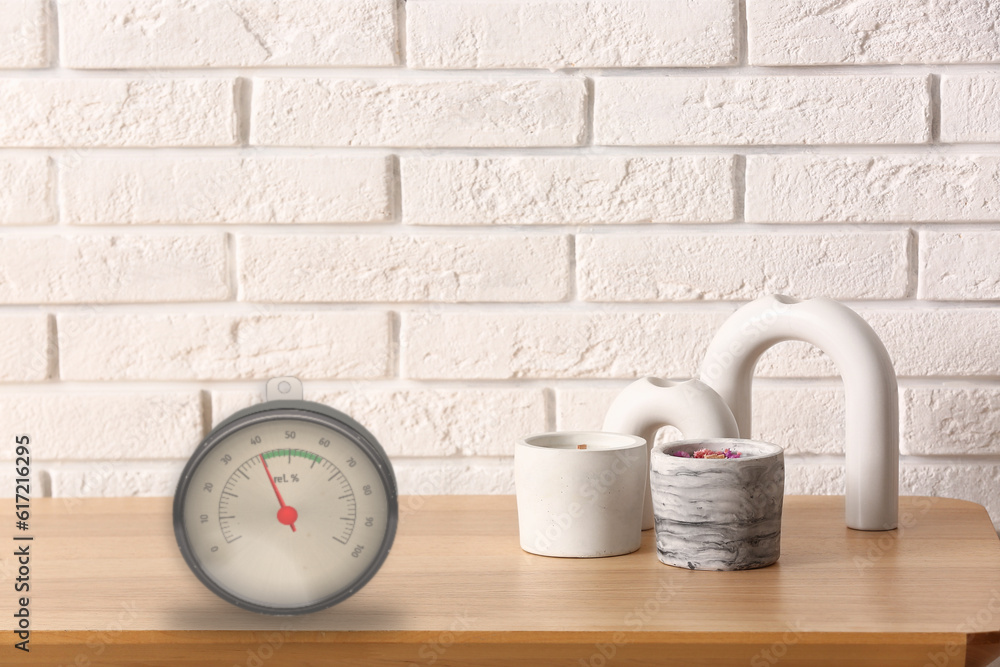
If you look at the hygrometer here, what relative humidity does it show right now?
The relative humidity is 40 %
